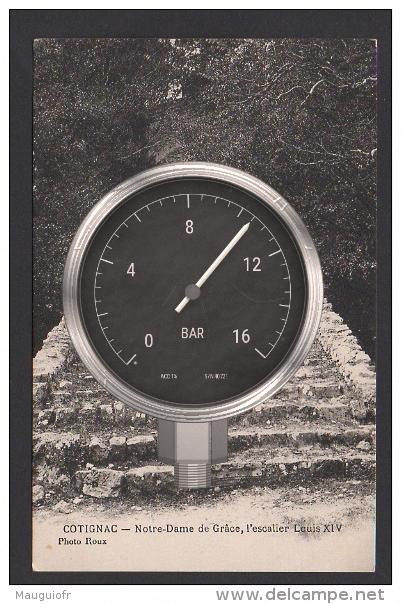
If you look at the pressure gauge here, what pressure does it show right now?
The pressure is 10.5 bar
